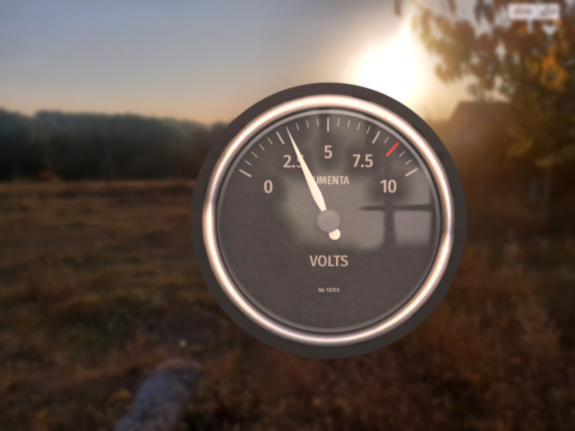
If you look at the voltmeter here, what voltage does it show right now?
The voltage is 3 V
